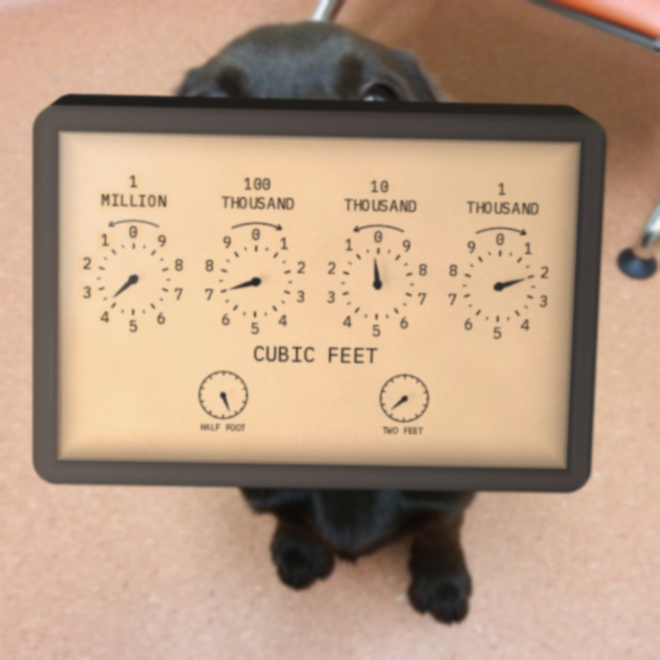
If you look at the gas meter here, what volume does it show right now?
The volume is 370200 ft³
